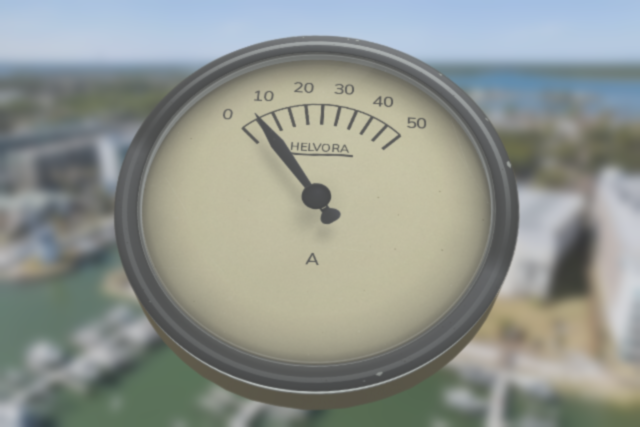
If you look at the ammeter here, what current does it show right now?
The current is 5 A
